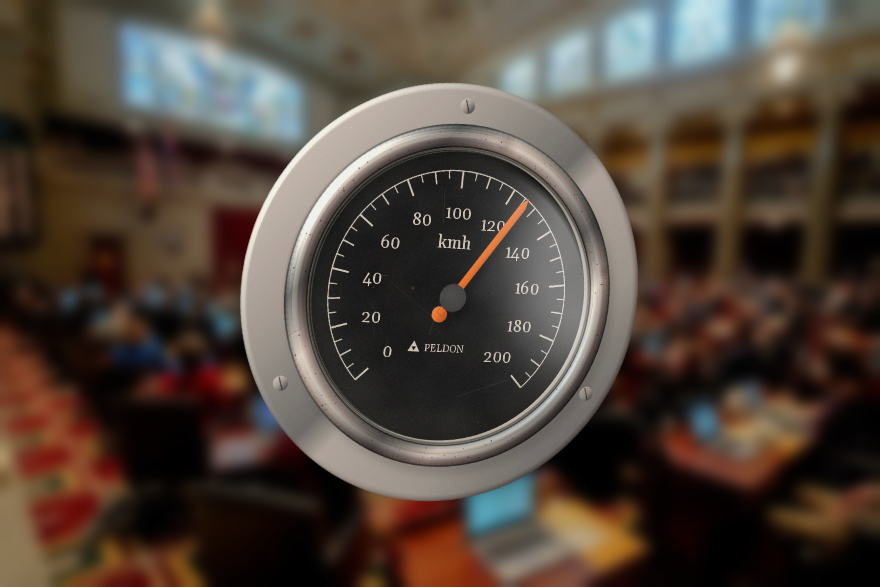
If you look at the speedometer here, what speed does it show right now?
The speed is 125 km/h
